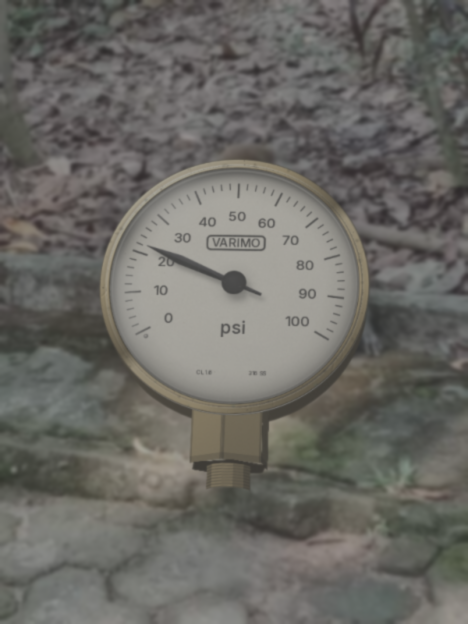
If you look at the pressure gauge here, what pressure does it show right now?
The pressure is 22 psi
